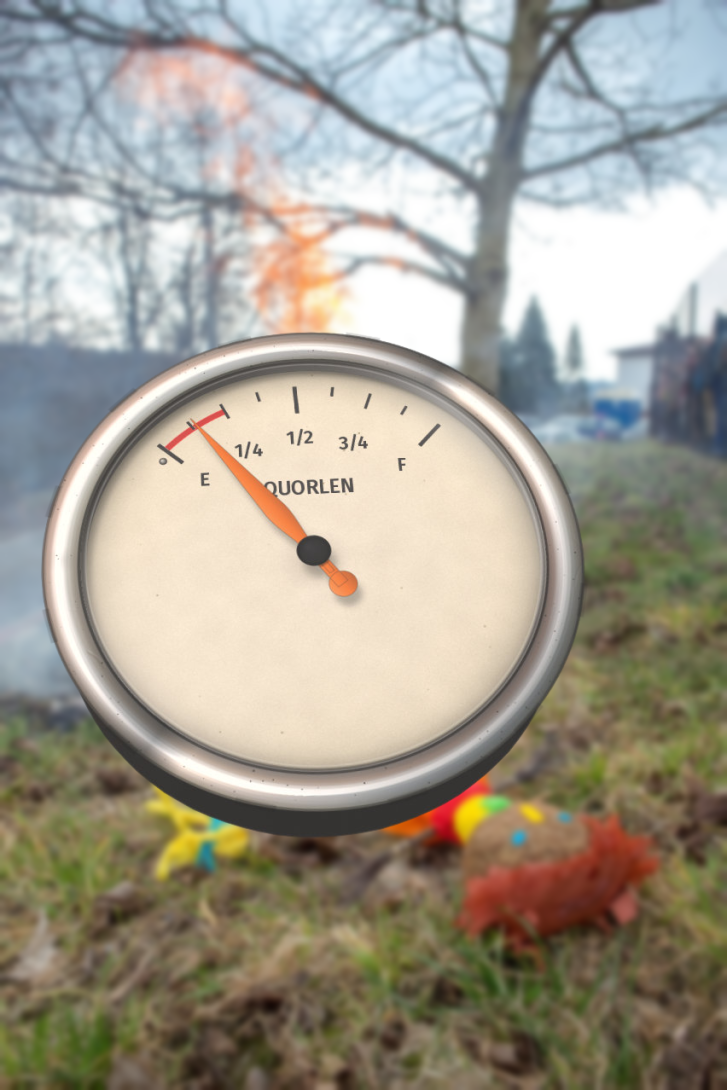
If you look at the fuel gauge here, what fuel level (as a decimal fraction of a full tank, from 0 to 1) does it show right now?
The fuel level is 0.125
